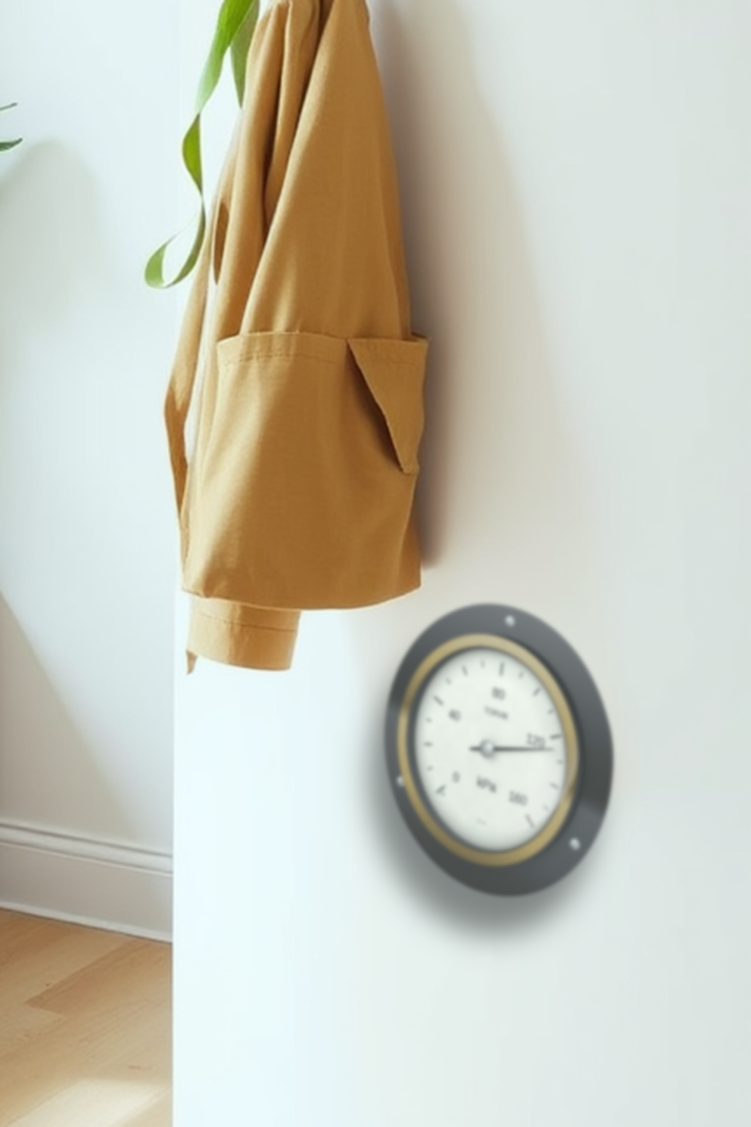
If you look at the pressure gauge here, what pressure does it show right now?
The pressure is 125 kPa
